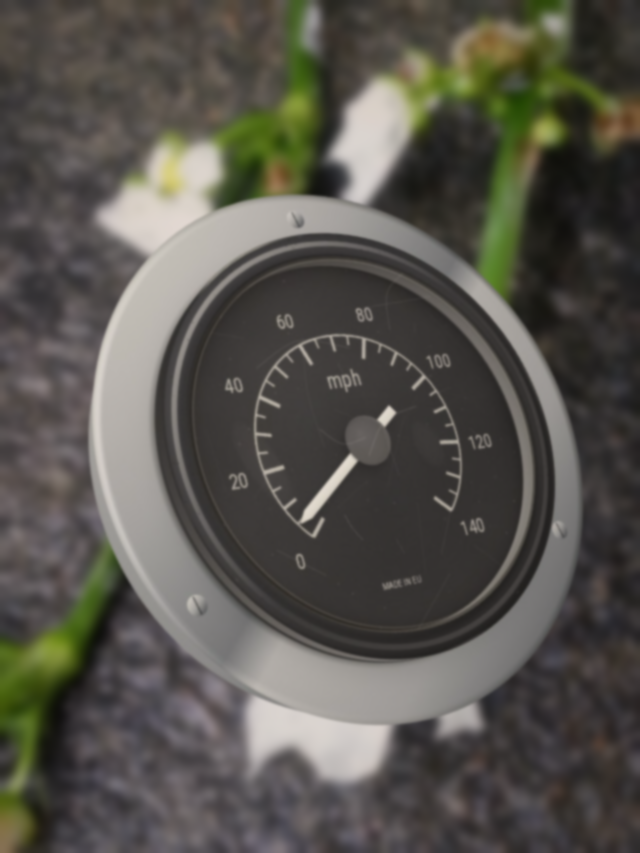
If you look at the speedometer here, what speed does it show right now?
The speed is 5 mph
